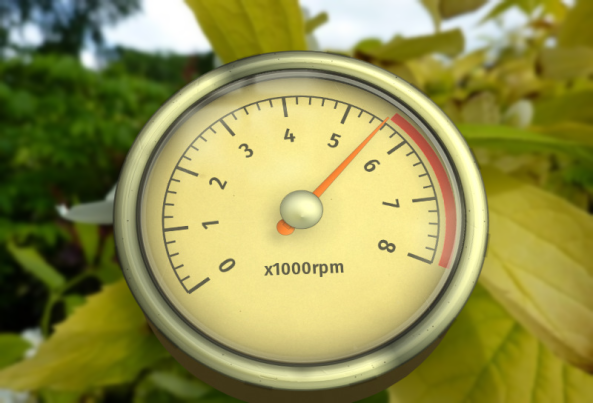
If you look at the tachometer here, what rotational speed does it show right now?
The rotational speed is 5600 rpm
